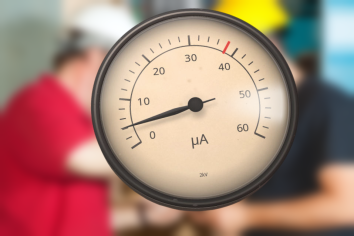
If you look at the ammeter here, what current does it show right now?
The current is 4 µA
